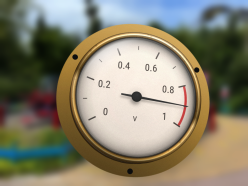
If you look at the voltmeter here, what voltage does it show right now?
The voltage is 0.9 V
